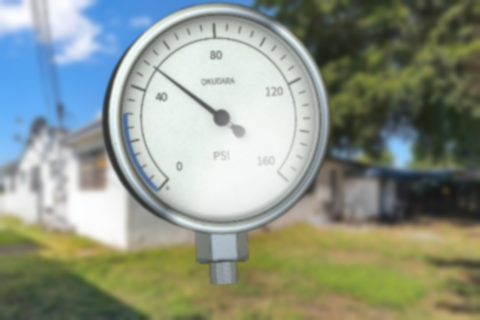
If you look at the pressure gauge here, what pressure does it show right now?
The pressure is 50 psi
